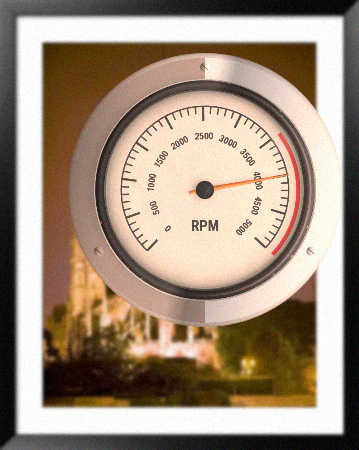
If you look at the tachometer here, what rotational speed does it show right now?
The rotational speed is 4000 rpm
